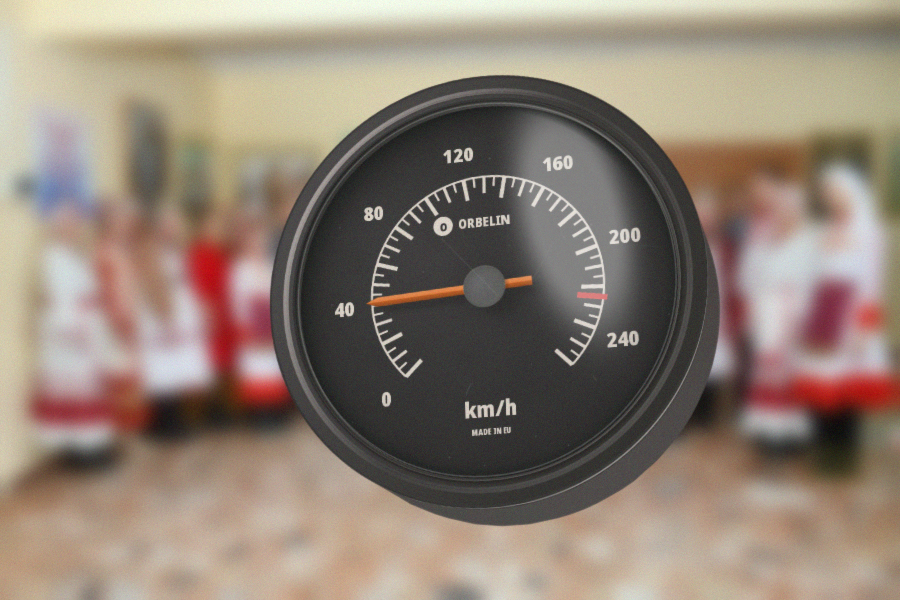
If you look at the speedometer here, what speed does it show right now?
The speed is 40 km/h
